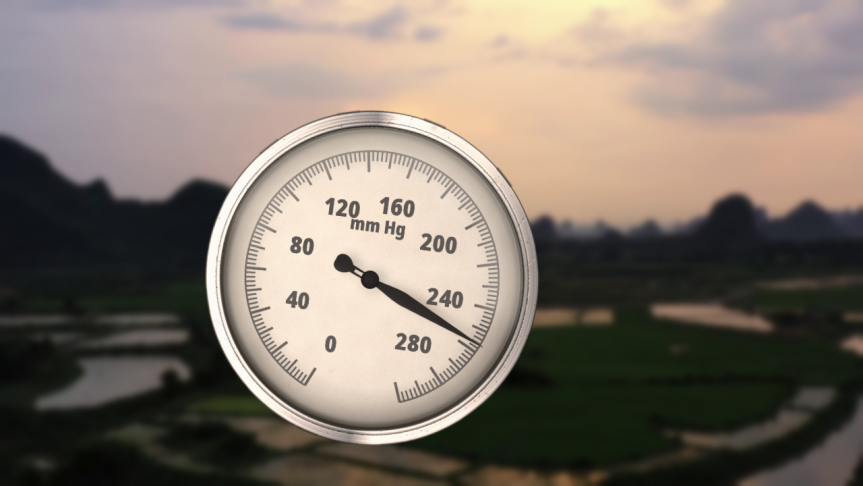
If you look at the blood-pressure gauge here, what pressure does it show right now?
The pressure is 256 mmHg
